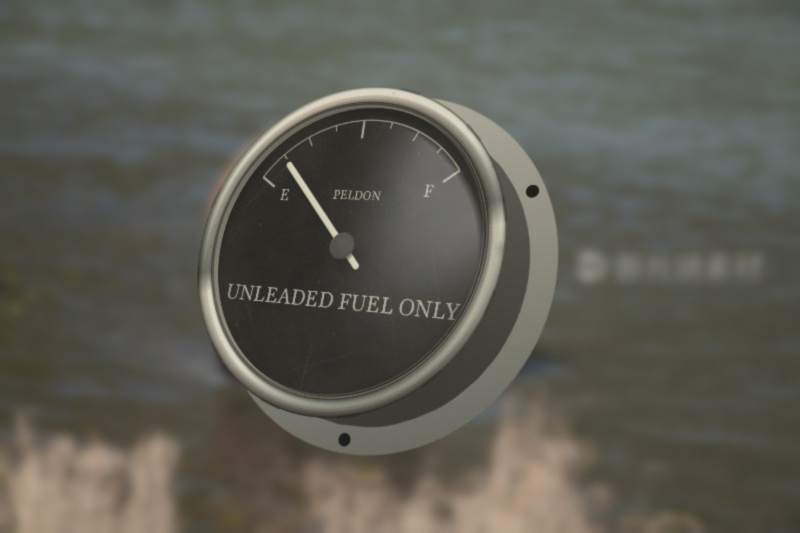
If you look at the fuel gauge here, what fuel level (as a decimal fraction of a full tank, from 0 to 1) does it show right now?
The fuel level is 0.125
